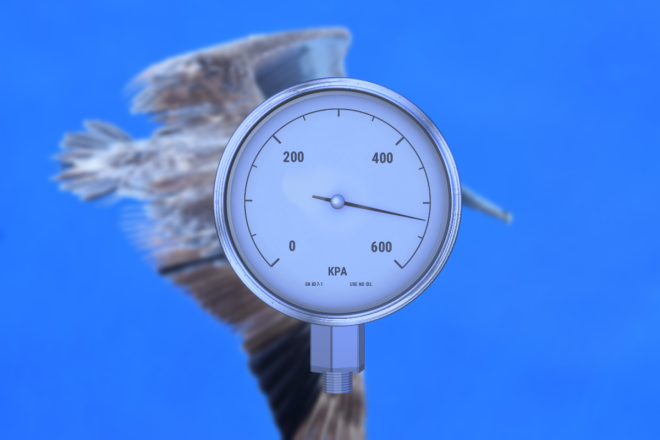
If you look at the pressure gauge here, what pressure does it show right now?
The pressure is 525 kPa
